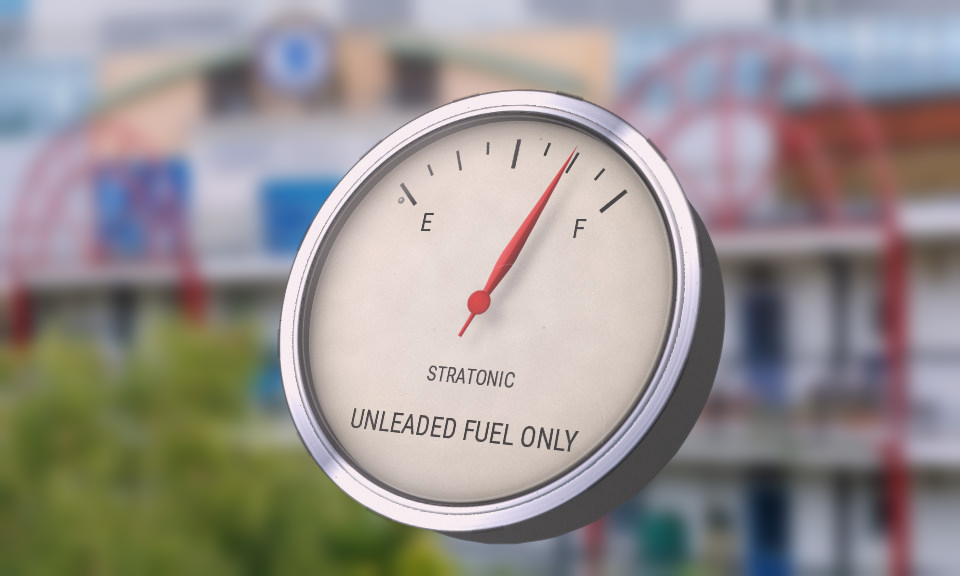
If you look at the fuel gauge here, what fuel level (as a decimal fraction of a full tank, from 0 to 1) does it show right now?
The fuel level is 0.75
